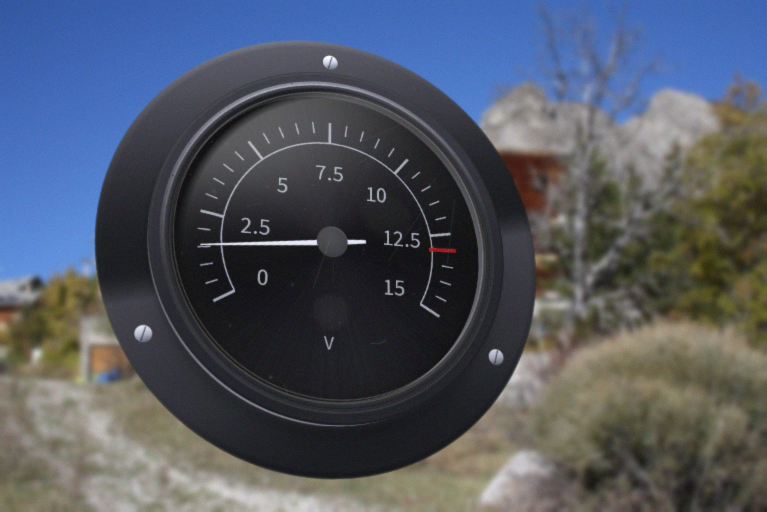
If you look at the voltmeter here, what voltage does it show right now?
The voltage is 1.5 V
